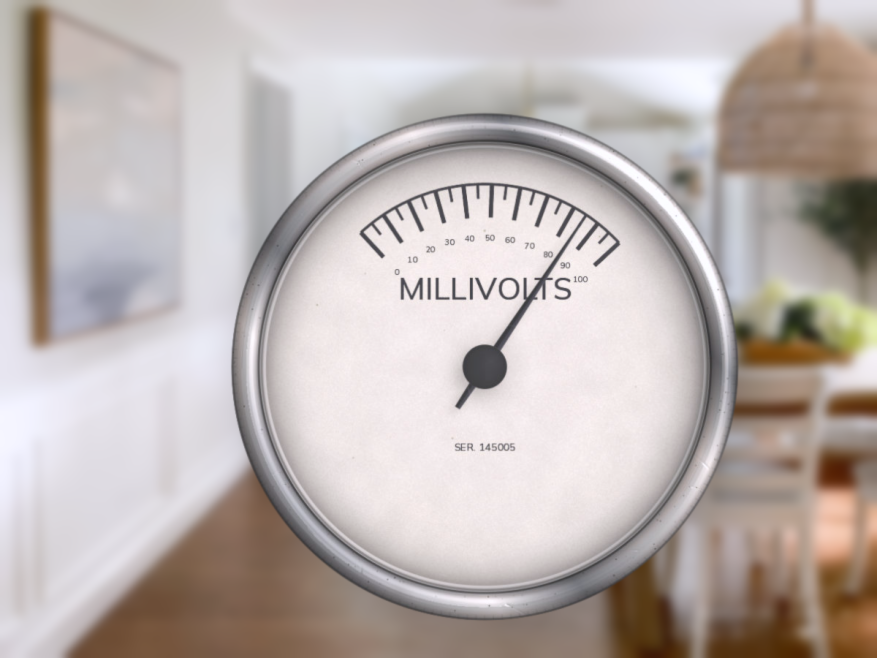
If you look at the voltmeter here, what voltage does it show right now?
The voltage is 85 mV
